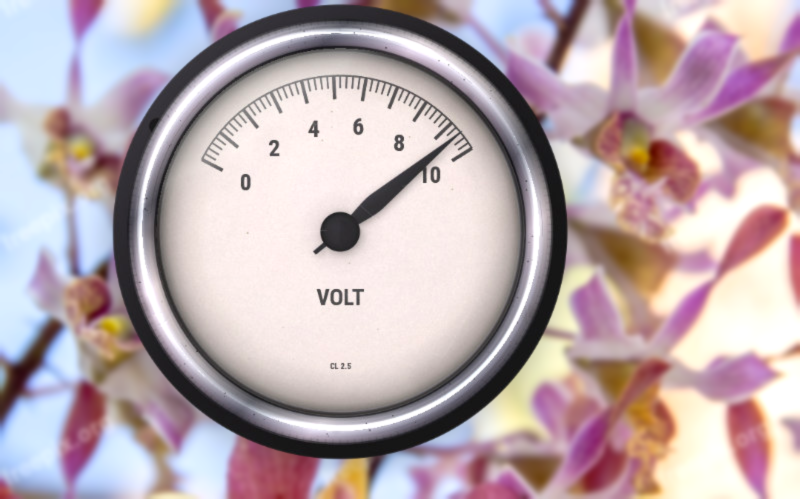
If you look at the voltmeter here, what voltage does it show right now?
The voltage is 9.4 V
